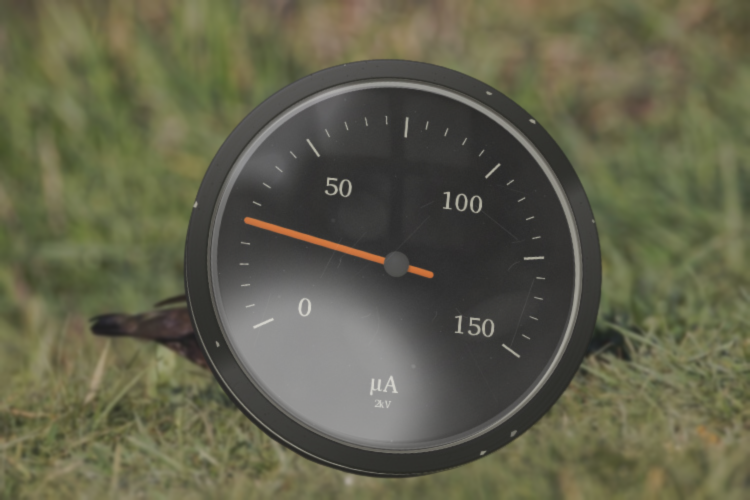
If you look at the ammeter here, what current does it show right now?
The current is 25 µA
